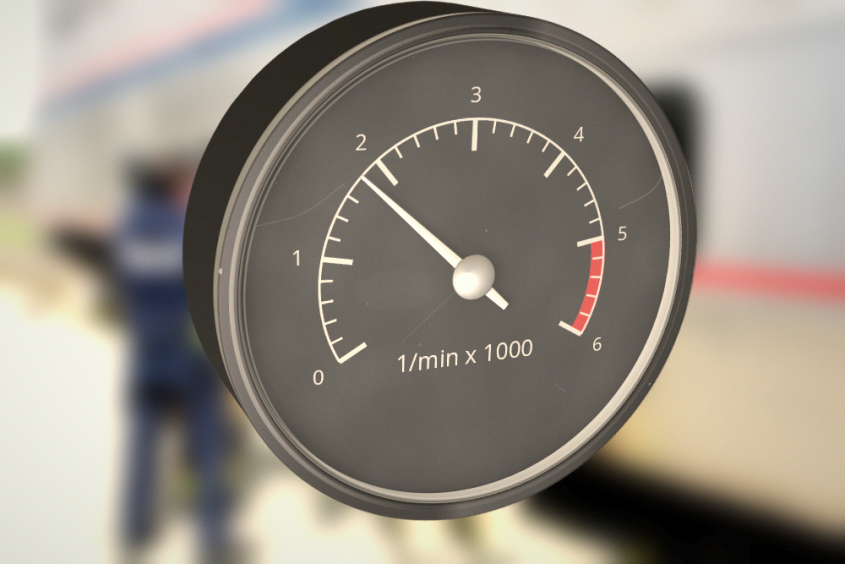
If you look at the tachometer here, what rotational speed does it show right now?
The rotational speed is 1800 rpm
